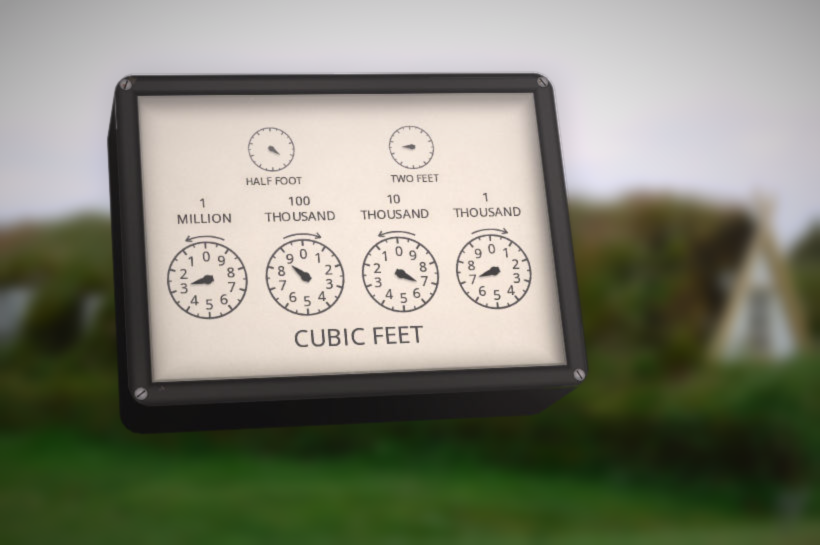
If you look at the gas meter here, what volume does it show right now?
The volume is 286700 ft³
